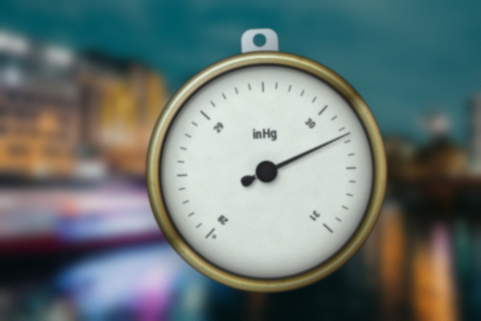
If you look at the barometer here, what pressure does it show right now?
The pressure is 30.25 inHg
